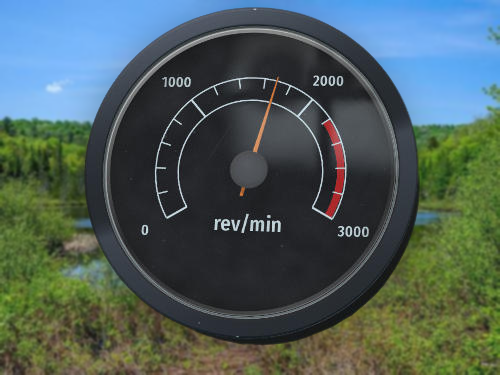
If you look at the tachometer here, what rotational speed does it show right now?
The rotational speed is 1700 rpm
